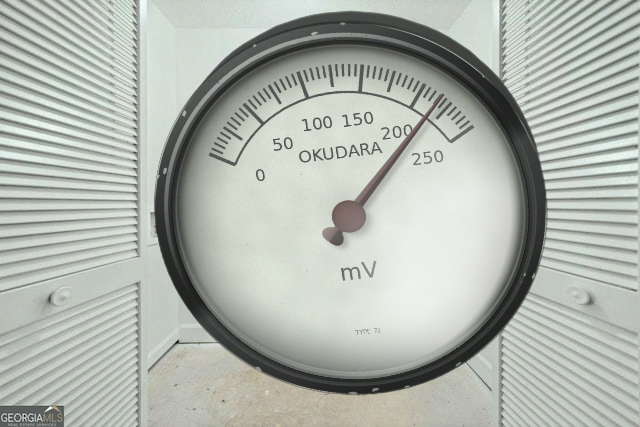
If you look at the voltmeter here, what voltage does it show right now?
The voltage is 215 mV
